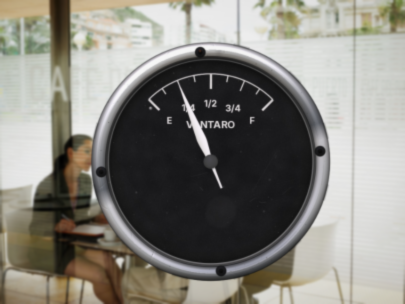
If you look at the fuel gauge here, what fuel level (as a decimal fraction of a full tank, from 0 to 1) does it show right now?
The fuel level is 0.25
